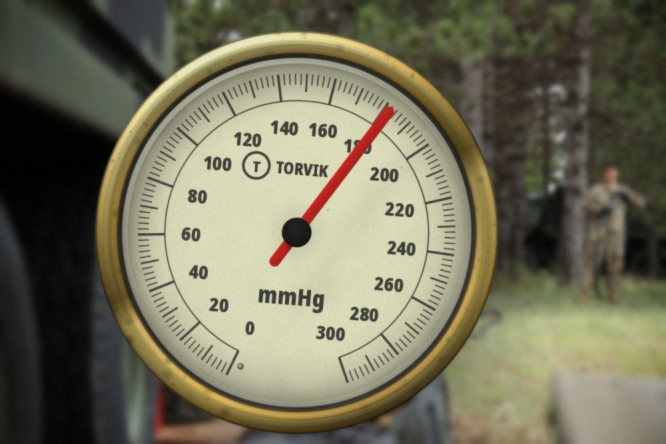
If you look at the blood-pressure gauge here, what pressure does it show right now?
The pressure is 182 mmHg
